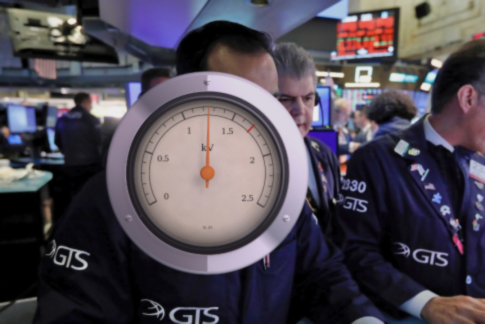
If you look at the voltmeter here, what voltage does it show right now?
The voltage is 1.25 kV
